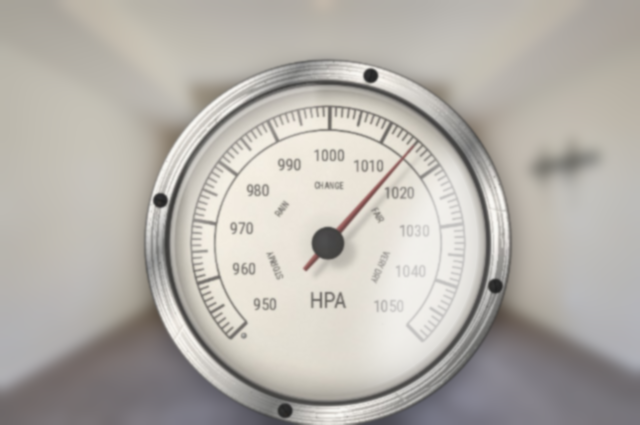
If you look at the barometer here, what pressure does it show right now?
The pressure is 1015 hPa
